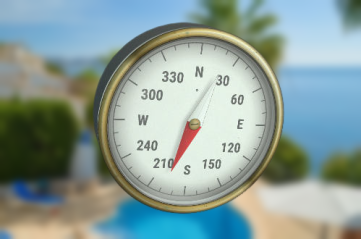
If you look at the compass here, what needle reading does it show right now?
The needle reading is 200 °
